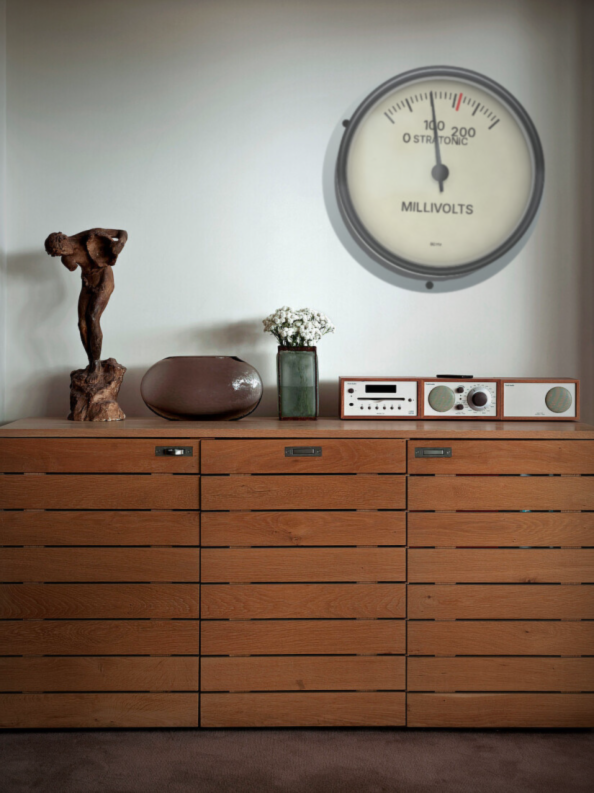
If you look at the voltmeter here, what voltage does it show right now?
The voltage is 100 mV
